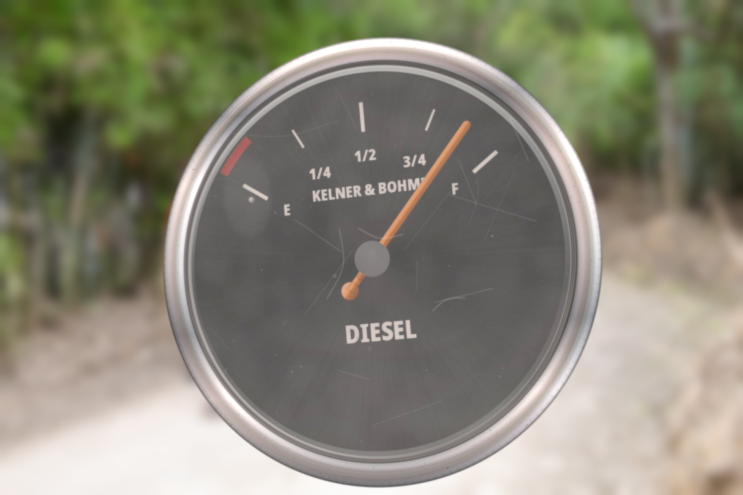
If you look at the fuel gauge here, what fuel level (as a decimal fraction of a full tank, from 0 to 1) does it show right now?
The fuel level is 0.875
